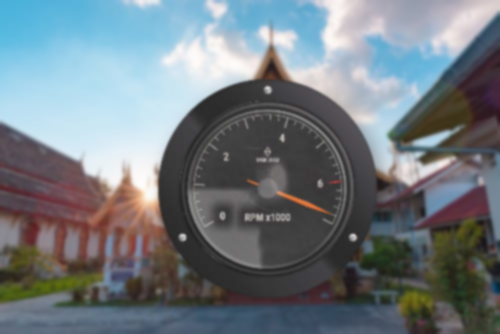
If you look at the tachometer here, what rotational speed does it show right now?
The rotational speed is 6800 rpm
